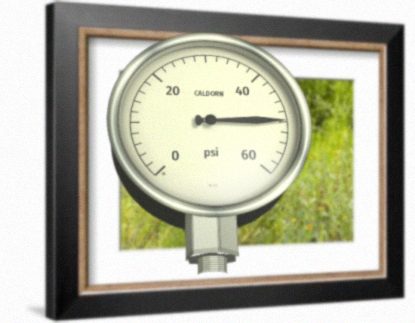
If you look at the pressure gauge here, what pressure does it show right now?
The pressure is 50 psi
